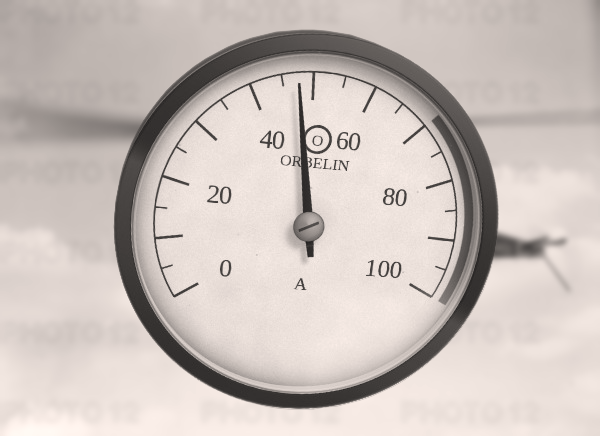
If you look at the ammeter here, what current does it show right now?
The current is 47.5 A
